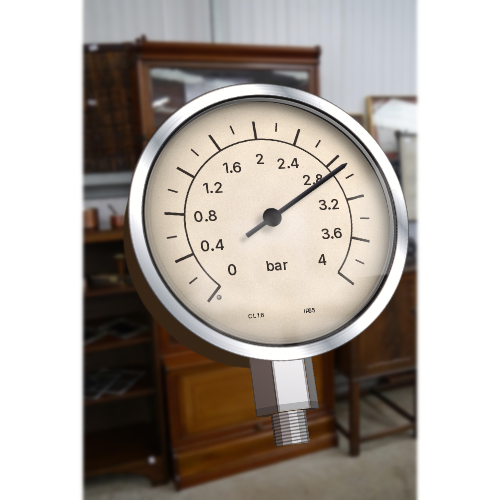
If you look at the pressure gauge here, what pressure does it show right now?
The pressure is 2.9 bar
